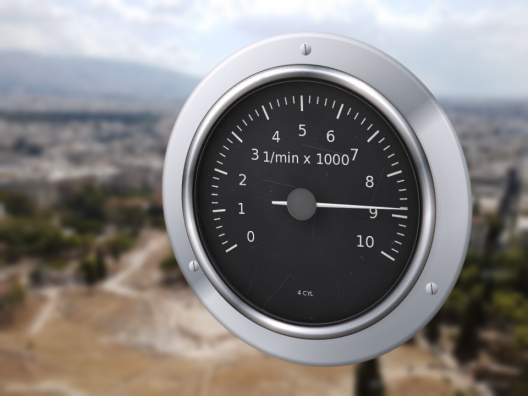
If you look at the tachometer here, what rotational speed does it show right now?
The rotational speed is 8800 rpm
